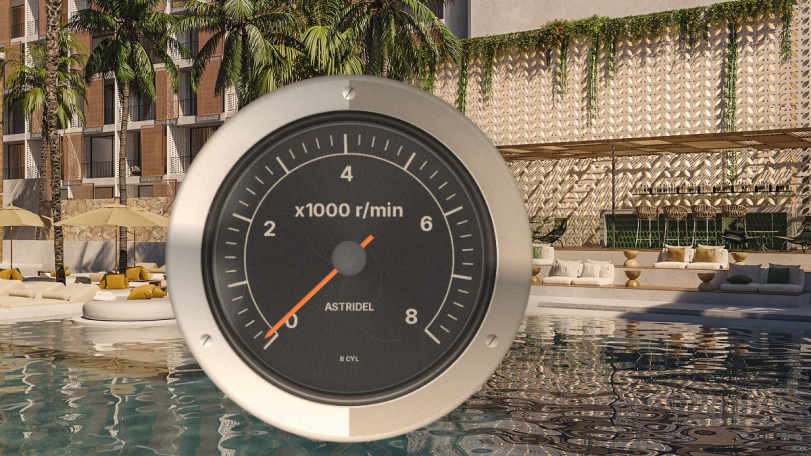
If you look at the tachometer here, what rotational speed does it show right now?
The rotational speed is 100 rpm
